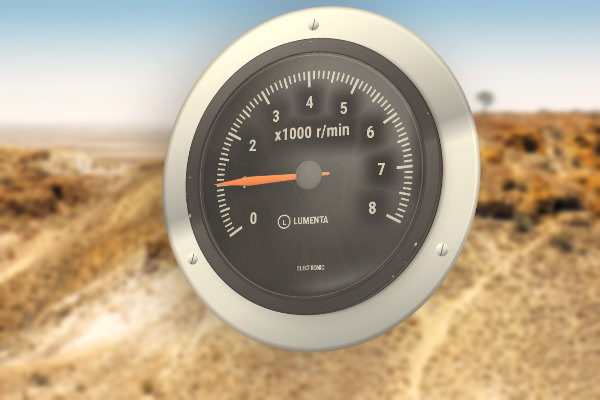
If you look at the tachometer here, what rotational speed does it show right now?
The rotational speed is 1000 rpm
